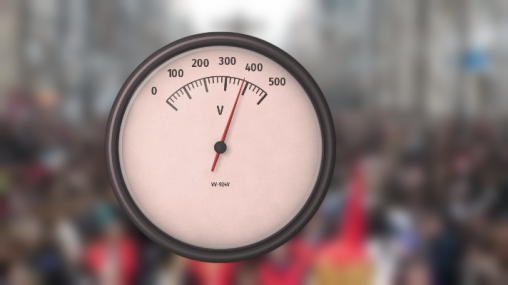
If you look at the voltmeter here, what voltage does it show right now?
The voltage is 380 V
